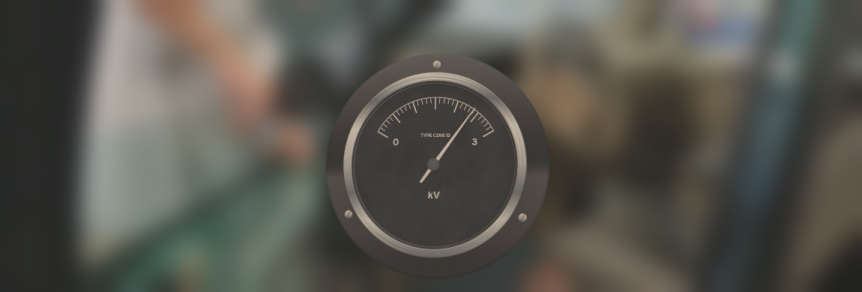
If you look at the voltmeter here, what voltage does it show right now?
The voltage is 2.4 kV
